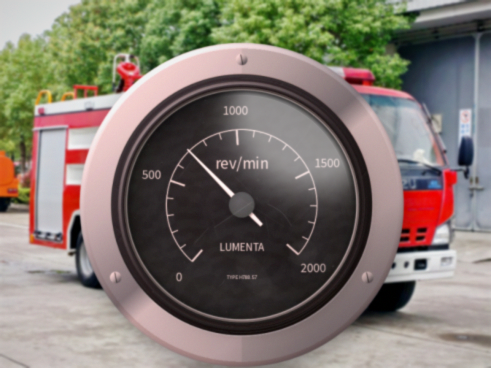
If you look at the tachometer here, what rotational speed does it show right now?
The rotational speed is 700 rpm
